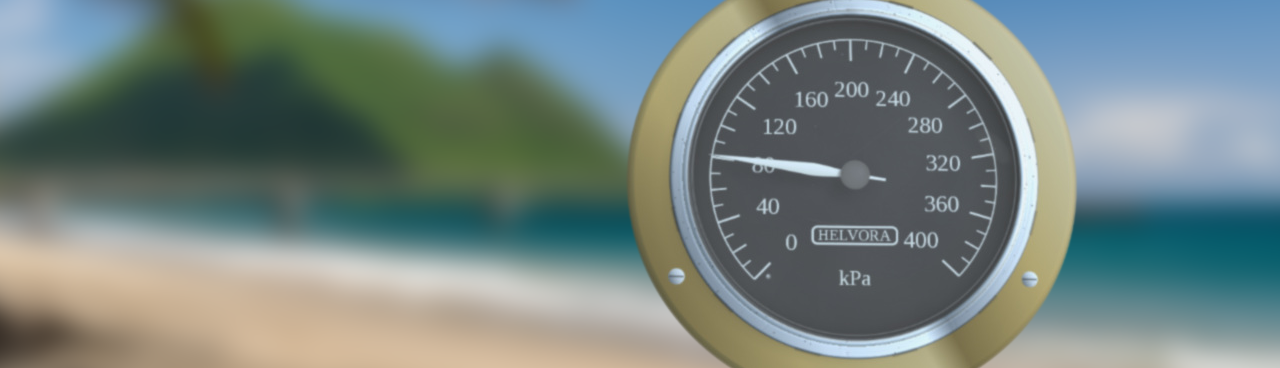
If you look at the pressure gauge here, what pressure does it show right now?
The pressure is 80 kPa
